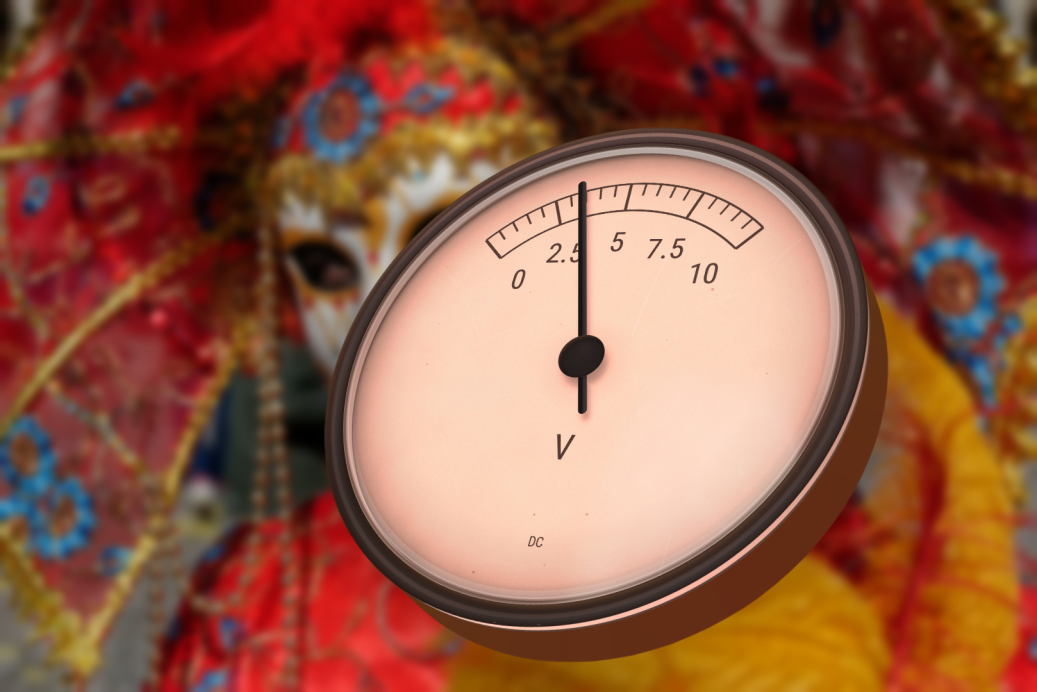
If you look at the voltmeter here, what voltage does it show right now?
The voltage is 3.5 V
